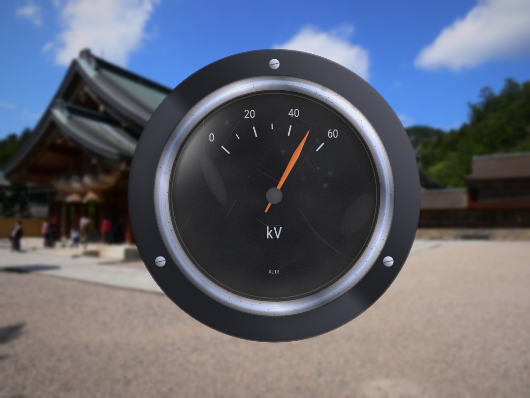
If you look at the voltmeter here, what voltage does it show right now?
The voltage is 50 kV
